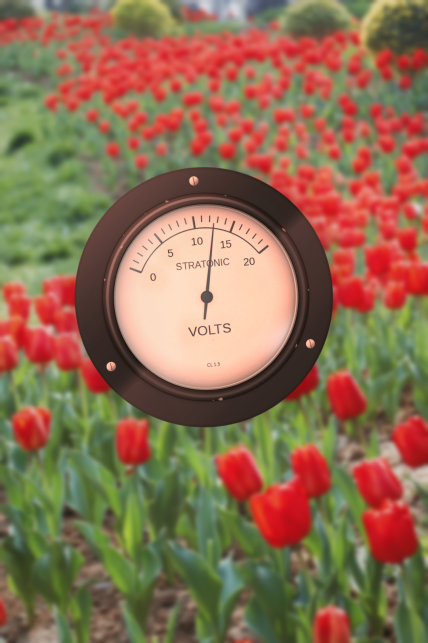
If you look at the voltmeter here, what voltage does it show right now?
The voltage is 12.5 V
